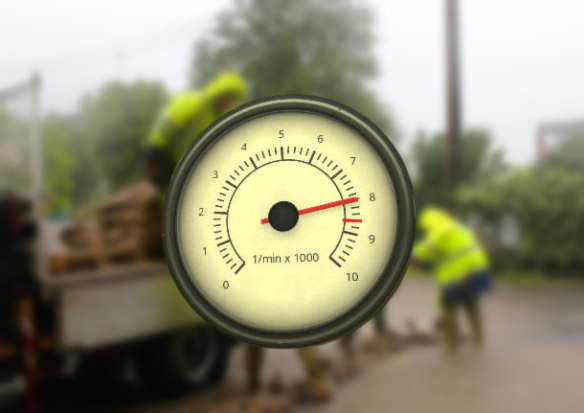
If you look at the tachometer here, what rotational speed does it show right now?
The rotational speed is 8000 rpm
